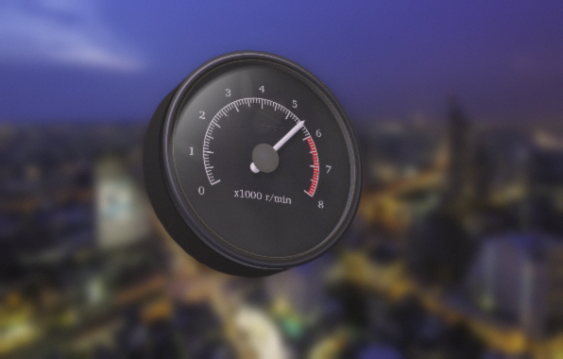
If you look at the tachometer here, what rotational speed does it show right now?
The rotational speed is 5500 rpm
